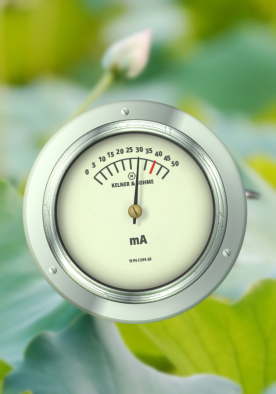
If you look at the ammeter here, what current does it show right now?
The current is 30 mA
